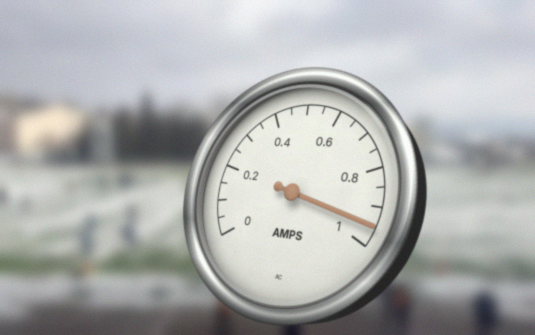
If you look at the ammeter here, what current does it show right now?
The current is 0.95 A
